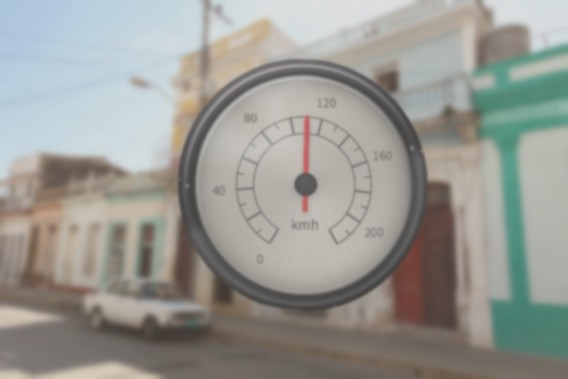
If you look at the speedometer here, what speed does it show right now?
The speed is 110 km/h
